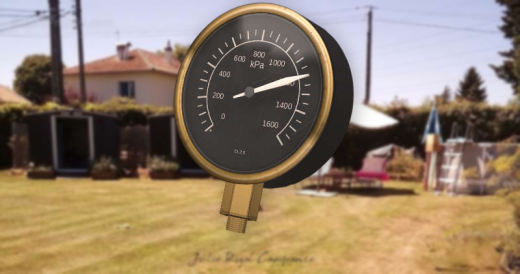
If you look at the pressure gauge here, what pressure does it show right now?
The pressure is 1200 kPa
